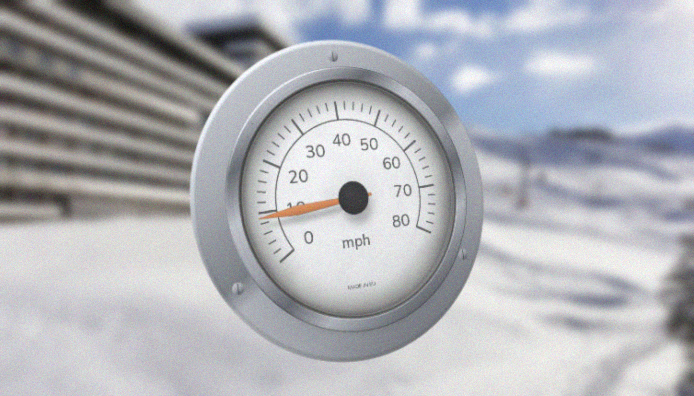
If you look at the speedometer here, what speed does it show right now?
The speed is 9 mph
